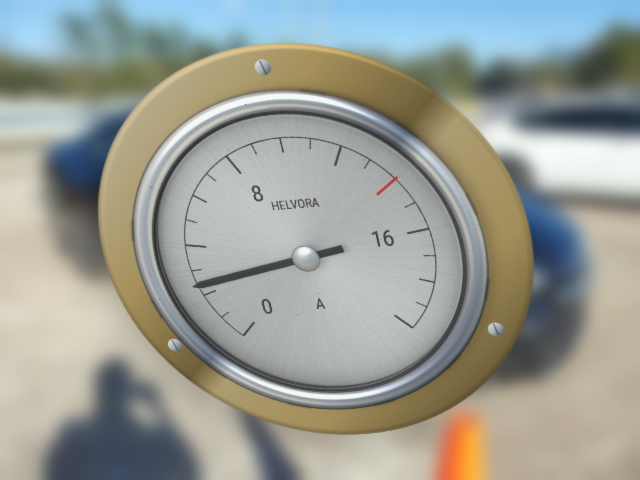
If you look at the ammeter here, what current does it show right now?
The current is 2.5 A
